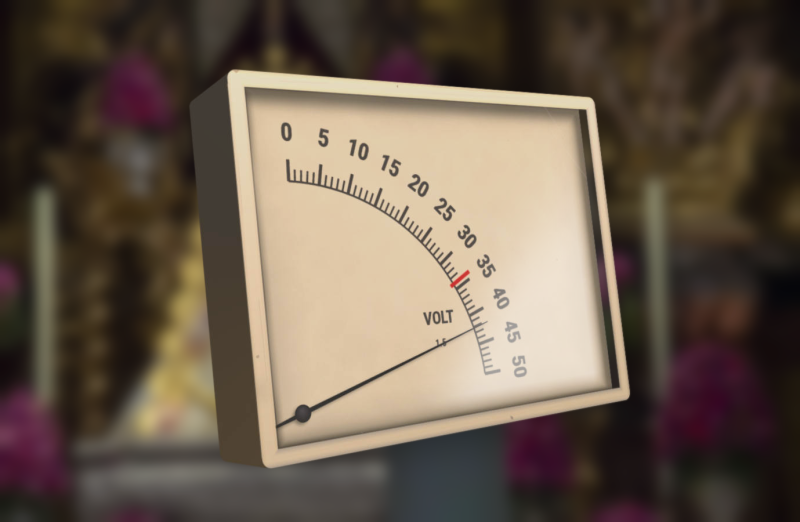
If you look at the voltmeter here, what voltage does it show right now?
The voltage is 42 V
